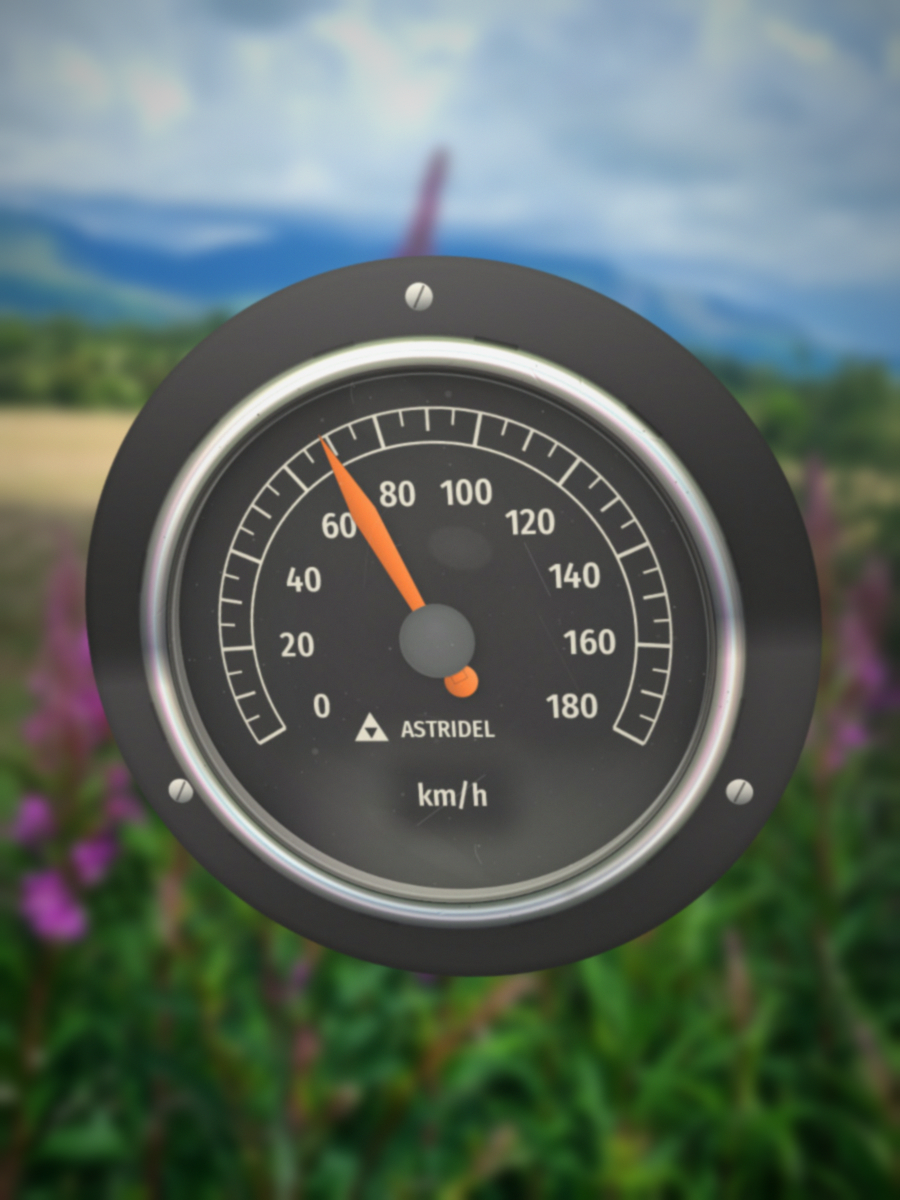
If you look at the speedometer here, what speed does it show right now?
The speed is 70 km/h
